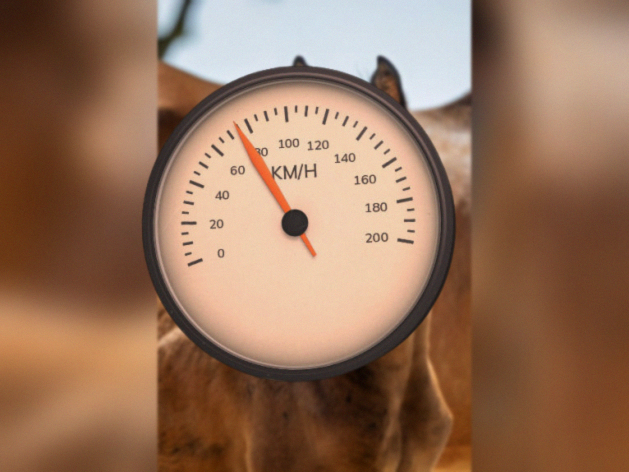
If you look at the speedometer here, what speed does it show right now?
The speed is 75 km/h
